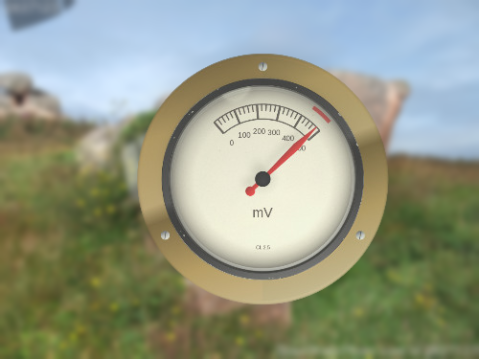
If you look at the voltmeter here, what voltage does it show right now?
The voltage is 480 mV
